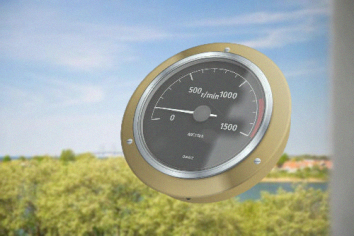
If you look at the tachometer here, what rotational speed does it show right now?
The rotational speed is 100 rpm
